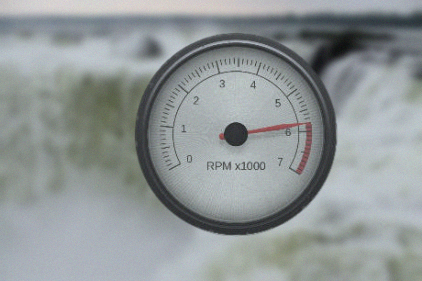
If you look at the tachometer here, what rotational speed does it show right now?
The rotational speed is 5800 rpm
